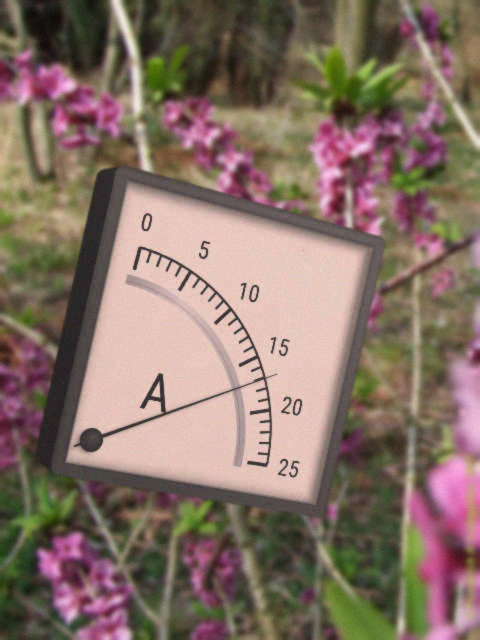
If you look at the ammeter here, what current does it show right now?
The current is 17 A
